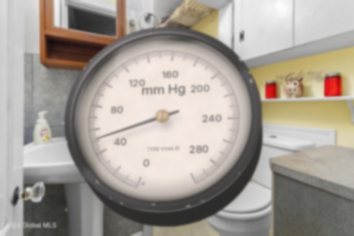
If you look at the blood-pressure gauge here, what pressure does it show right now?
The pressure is 50 mmHg
